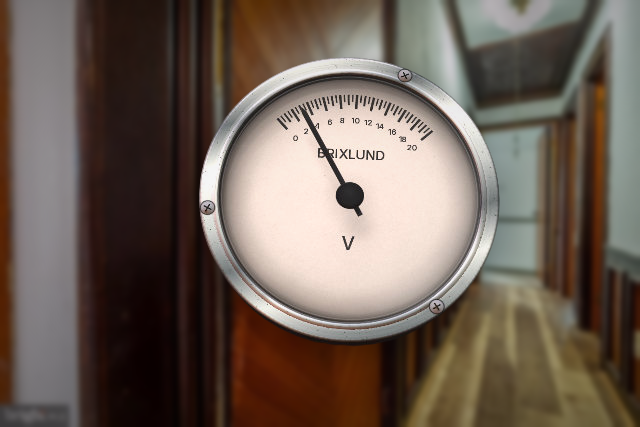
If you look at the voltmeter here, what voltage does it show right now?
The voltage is 3 V
